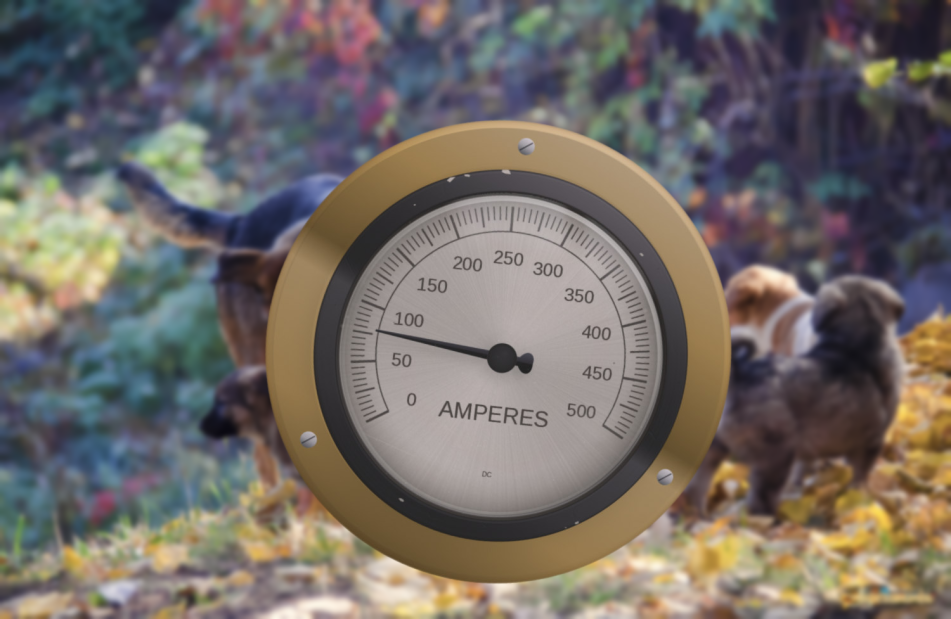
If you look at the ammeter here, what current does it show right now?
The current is 80 A
